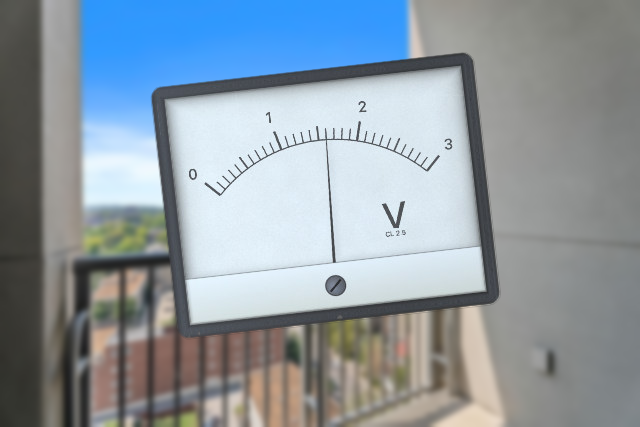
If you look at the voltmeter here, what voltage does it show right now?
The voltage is 1.6 V
